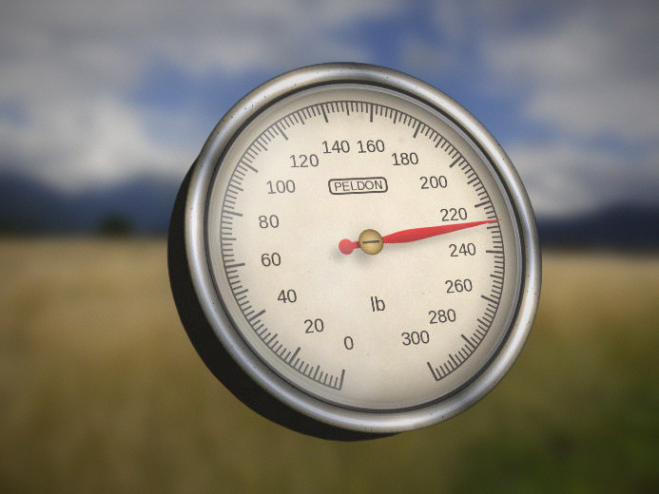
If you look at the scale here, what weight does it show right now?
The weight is 228 lb
